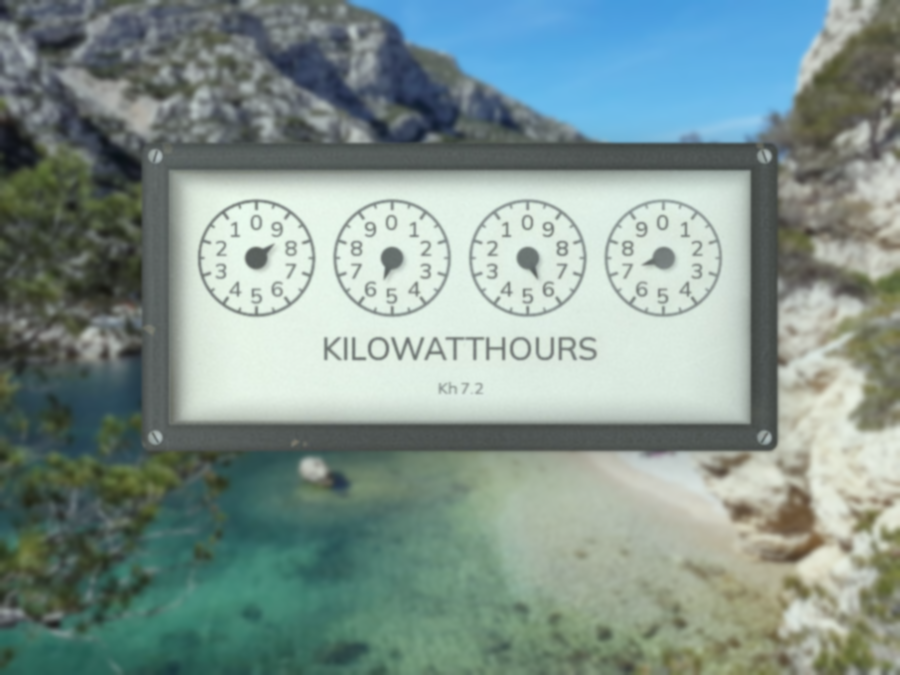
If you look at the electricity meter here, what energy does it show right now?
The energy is 8557 kWh
